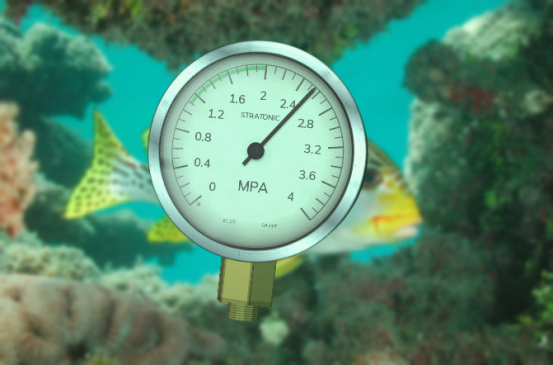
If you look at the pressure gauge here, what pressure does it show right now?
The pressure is 2.55 MPa
